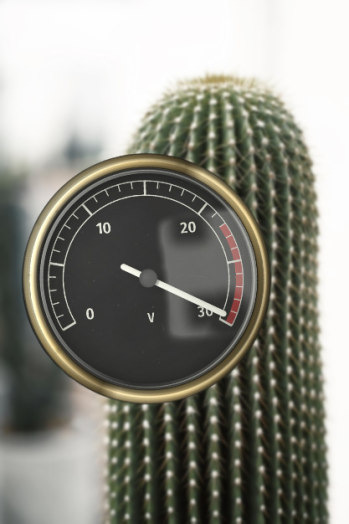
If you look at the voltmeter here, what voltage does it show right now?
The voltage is 29.5 V
